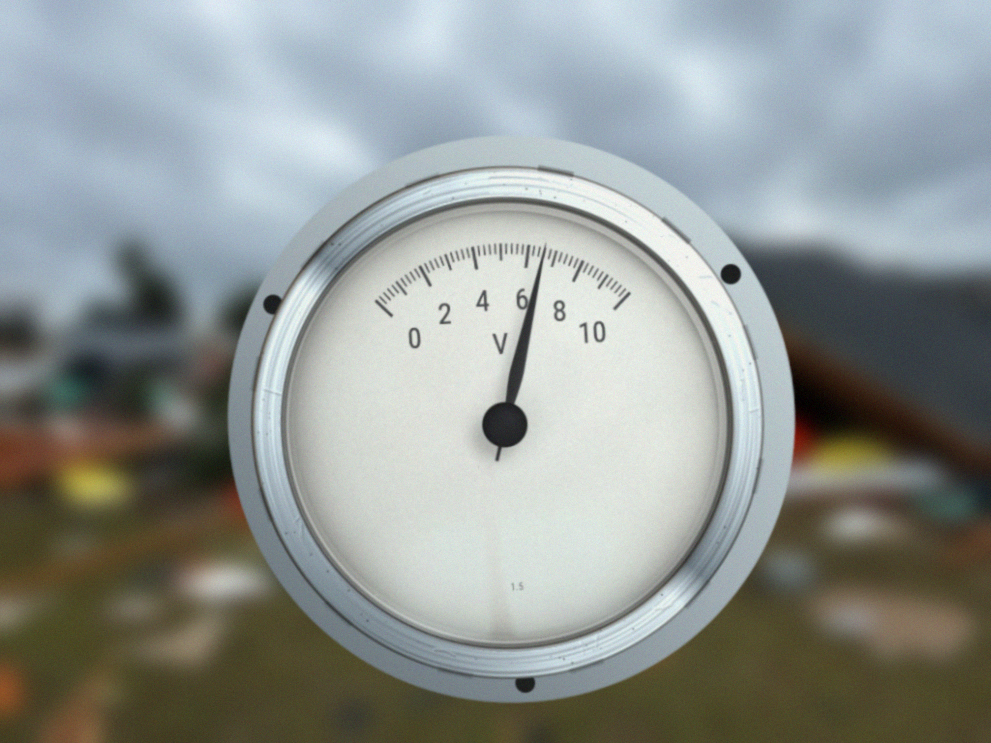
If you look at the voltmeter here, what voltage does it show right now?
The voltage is 6.6 V
